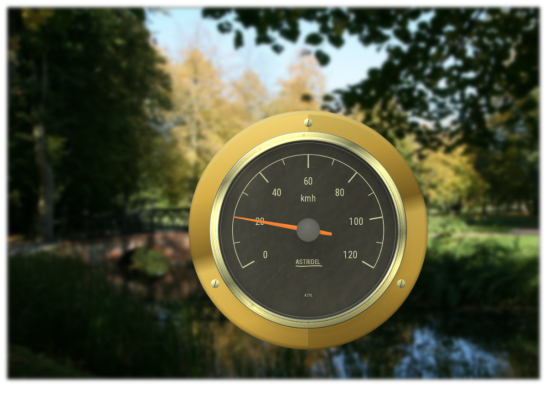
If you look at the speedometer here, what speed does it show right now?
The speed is 20 km/h
